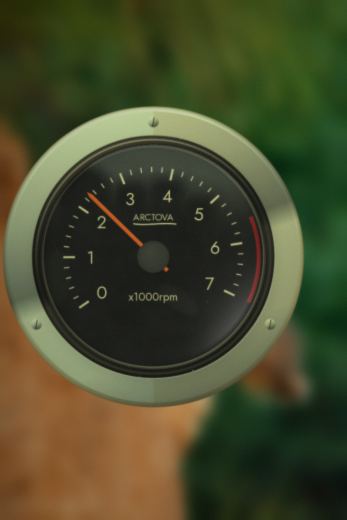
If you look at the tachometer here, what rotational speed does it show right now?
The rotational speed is 2300 rpm
